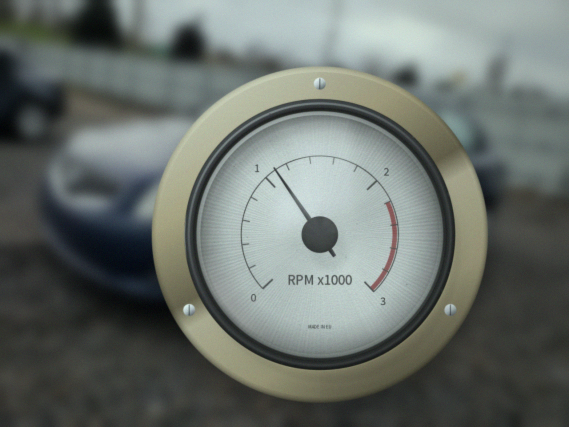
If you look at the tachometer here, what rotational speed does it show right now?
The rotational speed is 1100 rpm
